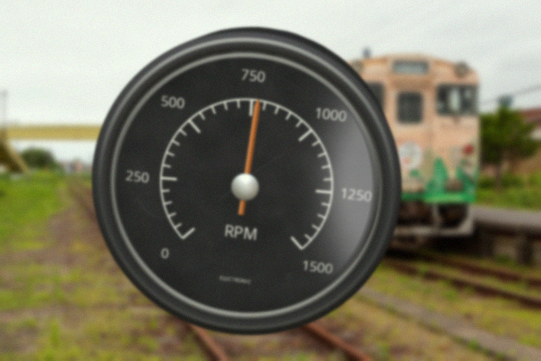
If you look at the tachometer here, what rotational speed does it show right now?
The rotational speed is 775 rpm
